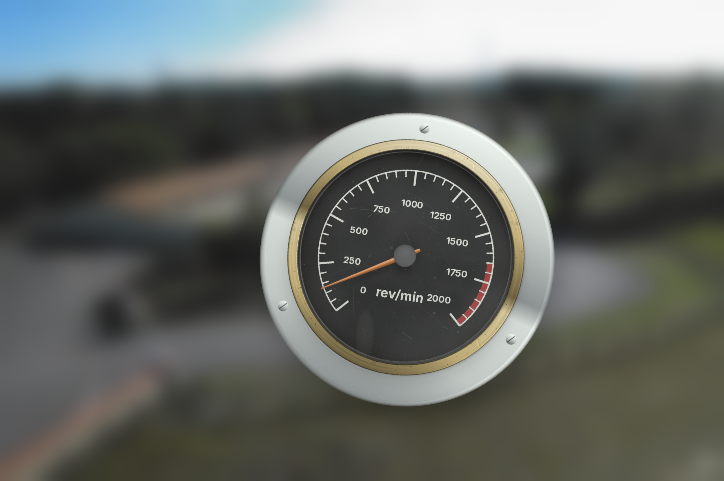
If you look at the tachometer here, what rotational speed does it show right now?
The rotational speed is 125 rpm
